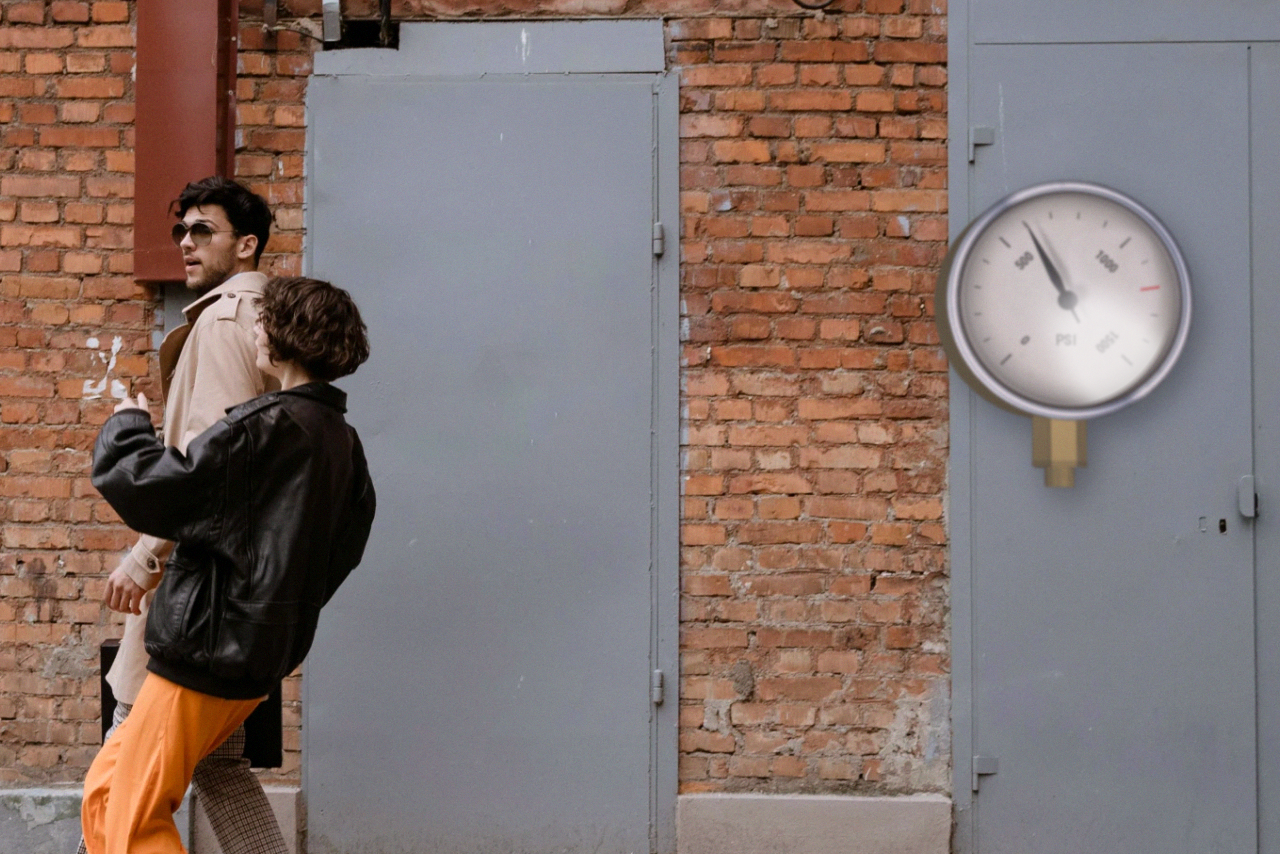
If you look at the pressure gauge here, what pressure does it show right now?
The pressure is 600 psi
